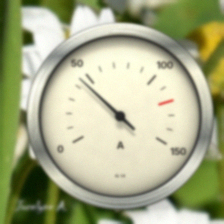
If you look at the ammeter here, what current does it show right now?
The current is 45 A
